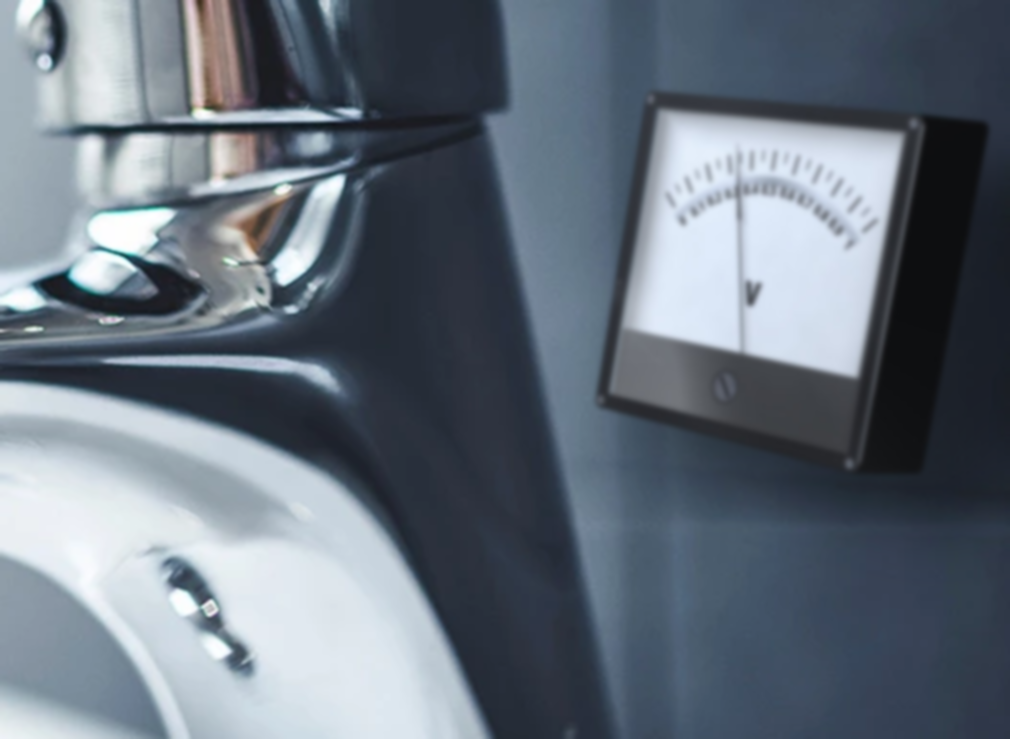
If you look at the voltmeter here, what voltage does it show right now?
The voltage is 0.35 V
